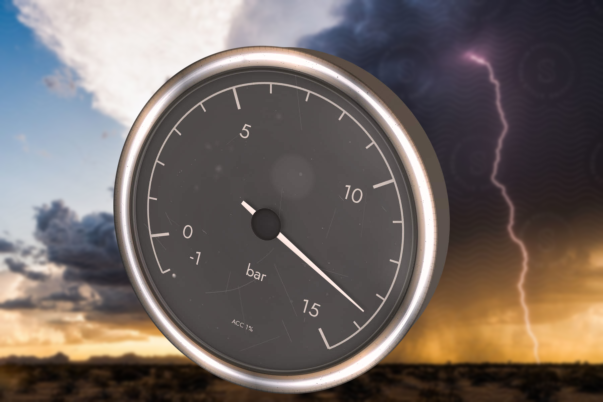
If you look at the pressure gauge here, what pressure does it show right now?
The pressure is 13.5 bar
